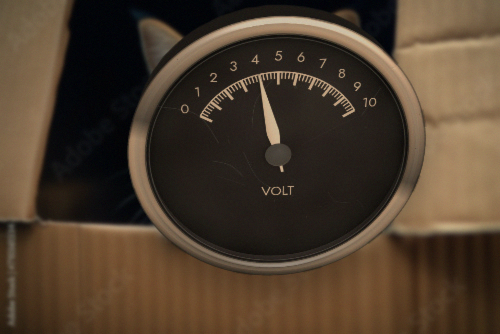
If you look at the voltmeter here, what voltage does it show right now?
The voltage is 4 V
